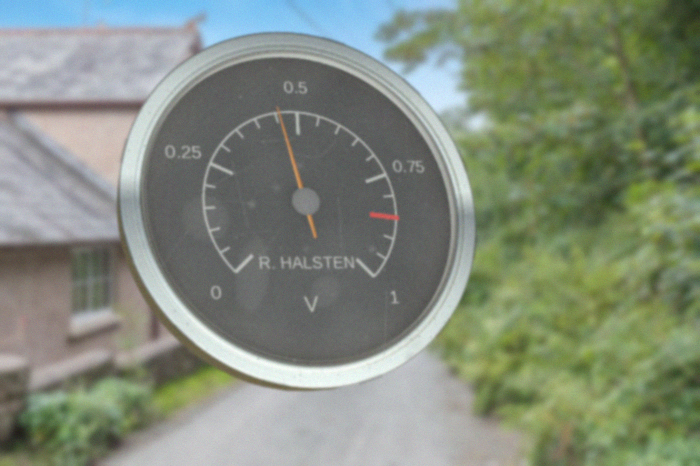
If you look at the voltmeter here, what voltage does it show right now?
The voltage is 0.45 V
